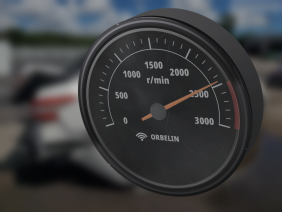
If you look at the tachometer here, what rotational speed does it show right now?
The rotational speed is 2450 rpm
